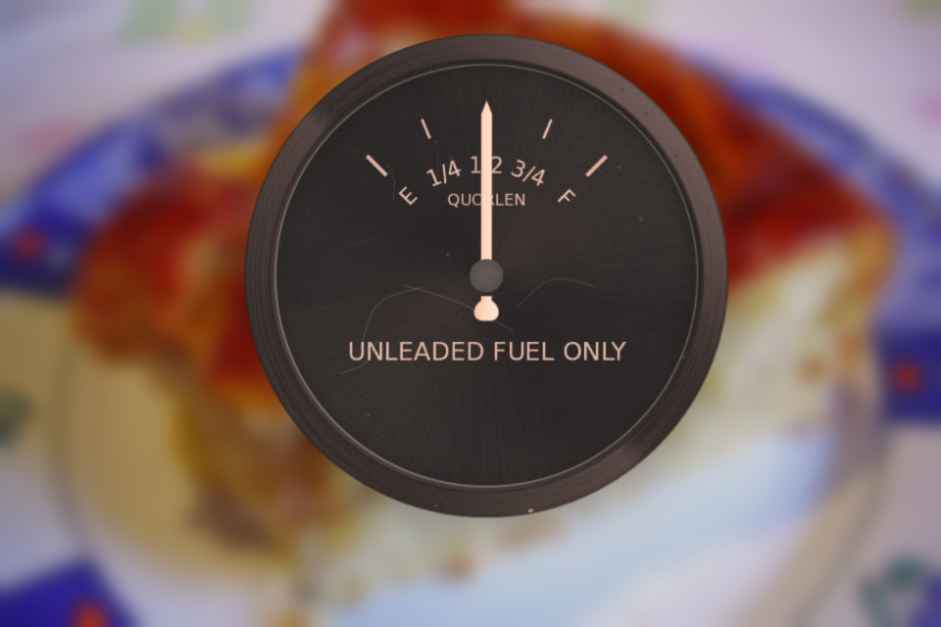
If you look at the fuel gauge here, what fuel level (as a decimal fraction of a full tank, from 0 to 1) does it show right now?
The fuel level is 0.5
